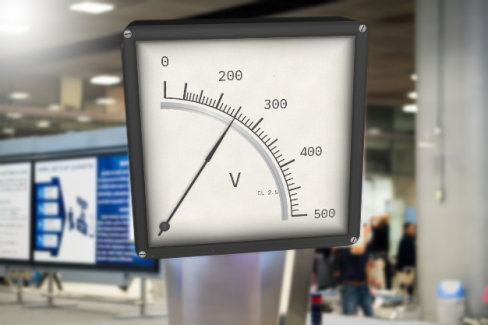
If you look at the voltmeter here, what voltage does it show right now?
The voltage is 250 V
